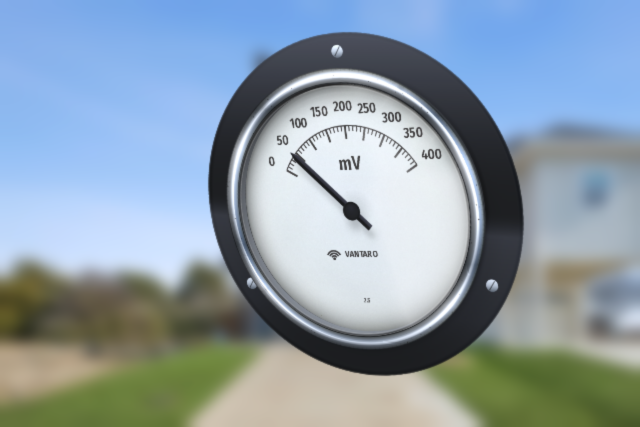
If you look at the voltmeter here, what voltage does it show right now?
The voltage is 50 mV
